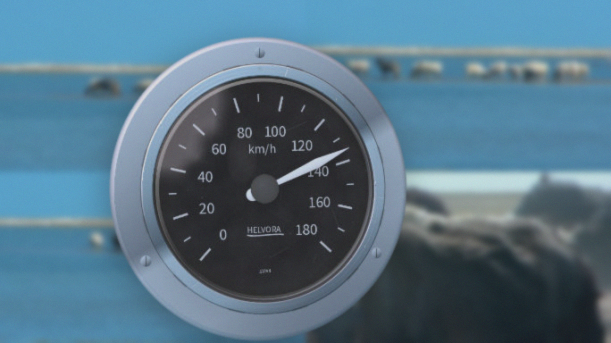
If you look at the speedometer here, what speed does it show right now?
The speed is 135 km/h
